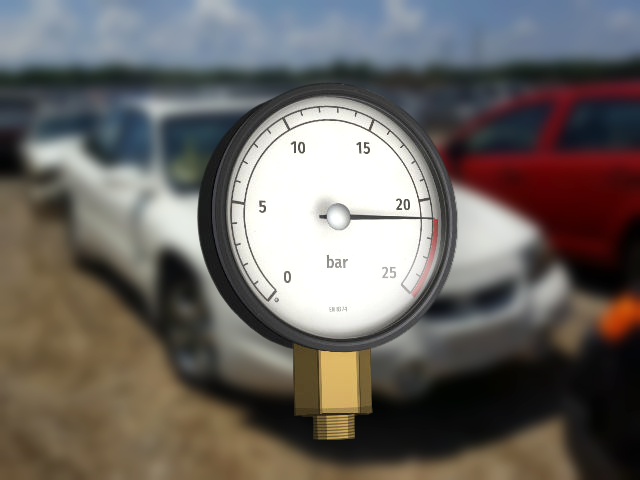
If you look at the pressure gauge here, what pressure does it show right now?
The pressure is 21 bar
